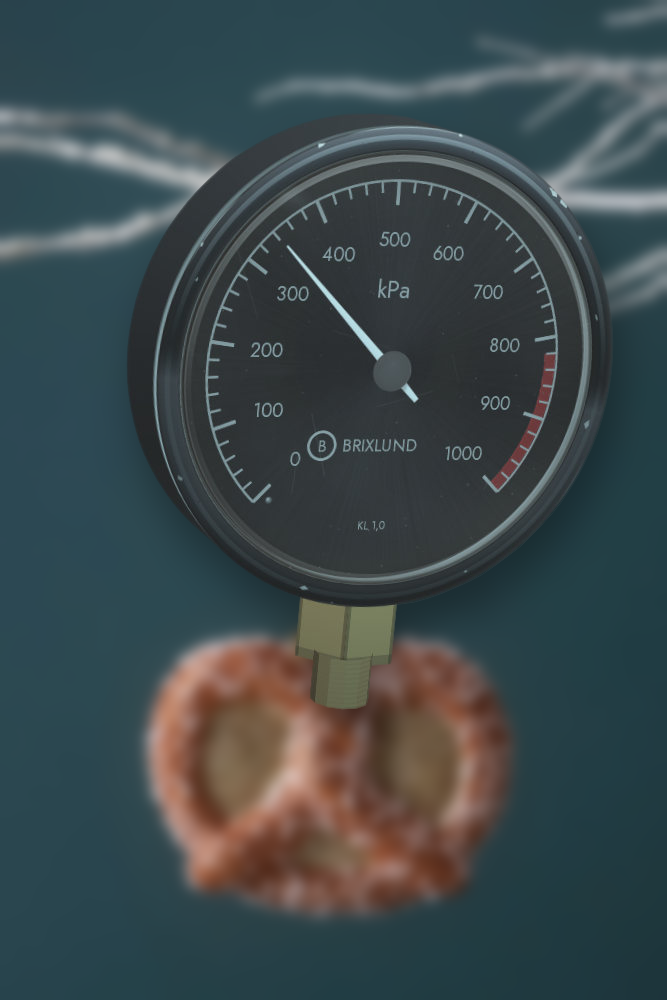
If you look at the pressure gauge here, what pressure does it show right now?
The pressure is 340 kPa
